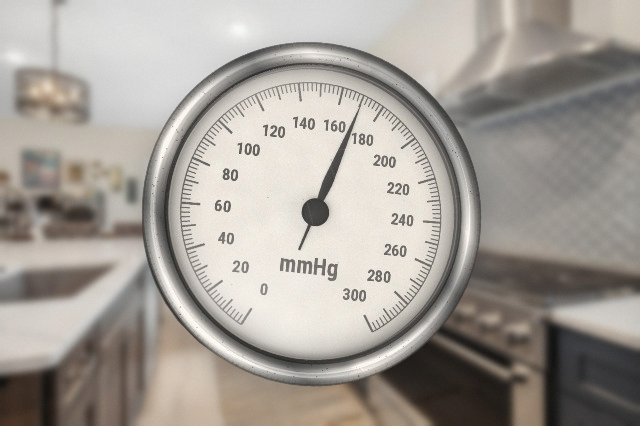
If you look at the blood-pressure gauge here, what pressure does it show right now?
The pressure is 170 mmHg
